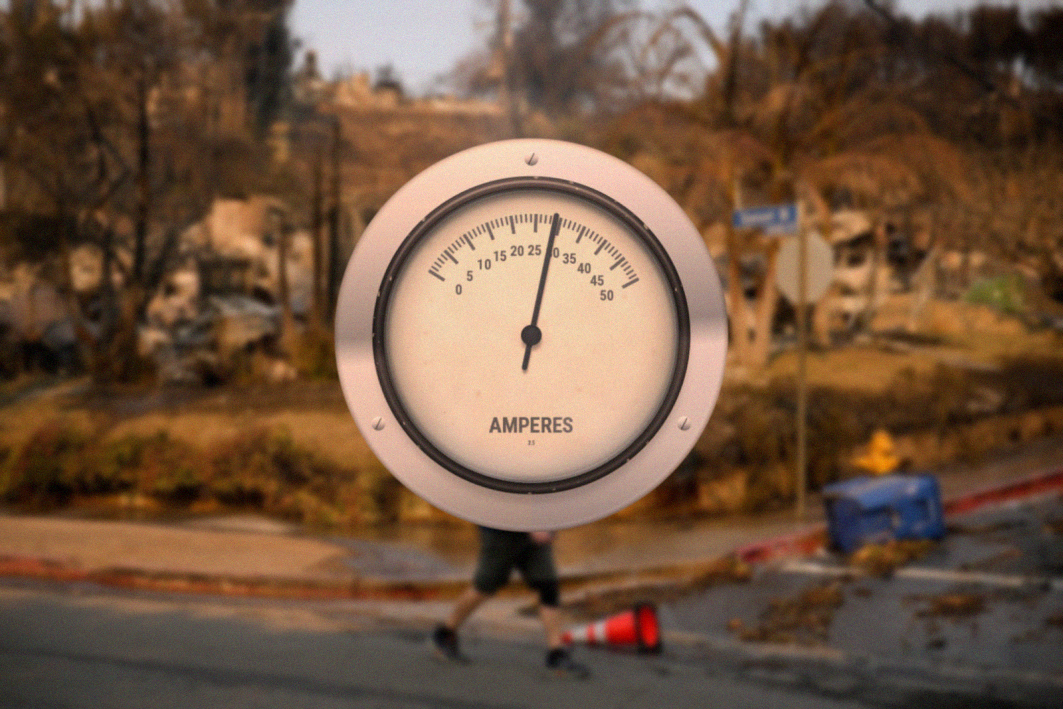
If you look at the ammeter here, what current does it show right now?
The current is 29 A
